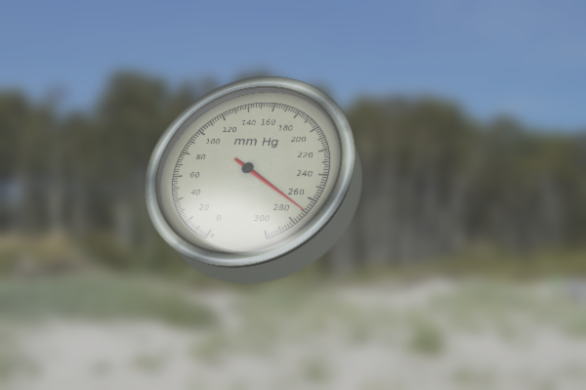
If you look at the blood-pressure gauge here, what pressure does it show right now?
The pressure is 270 mmHg
